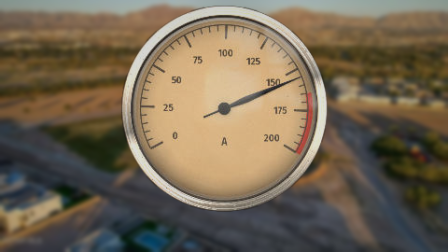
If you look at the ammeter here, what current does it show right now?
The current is 155 A
